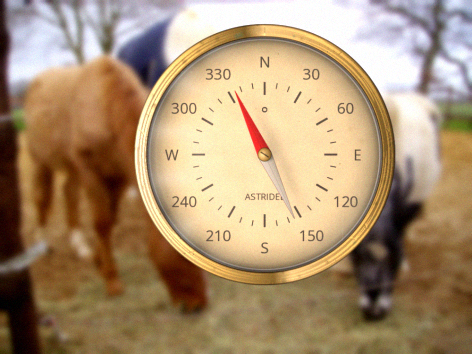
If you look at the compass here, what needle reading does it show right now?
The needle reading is 335 °
